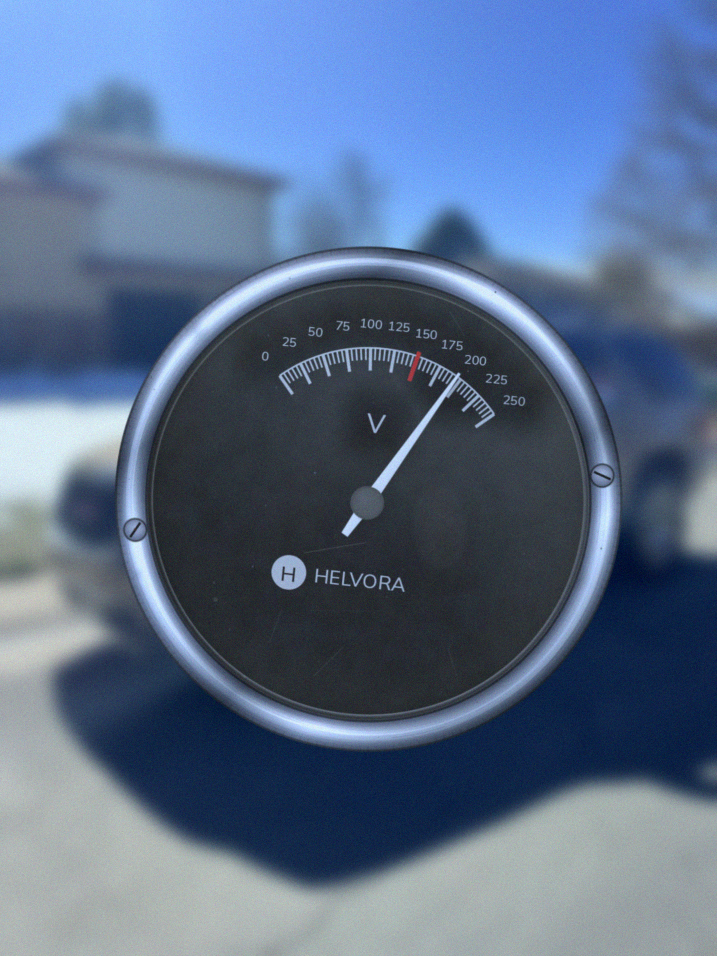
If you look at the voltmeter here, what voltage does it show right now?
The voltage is 195 V
